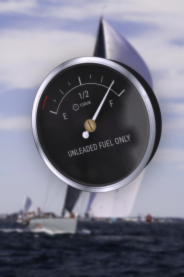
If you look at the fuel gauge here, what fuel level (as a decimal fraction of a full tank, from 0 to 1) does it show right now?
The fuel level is 0.875
